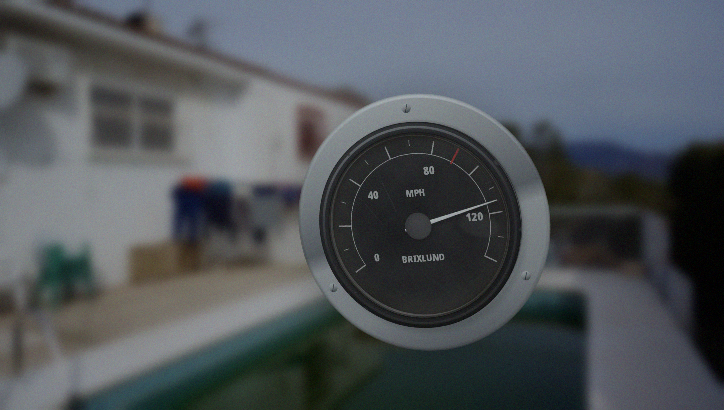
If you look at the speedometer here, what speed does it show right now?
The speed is 115 mph
